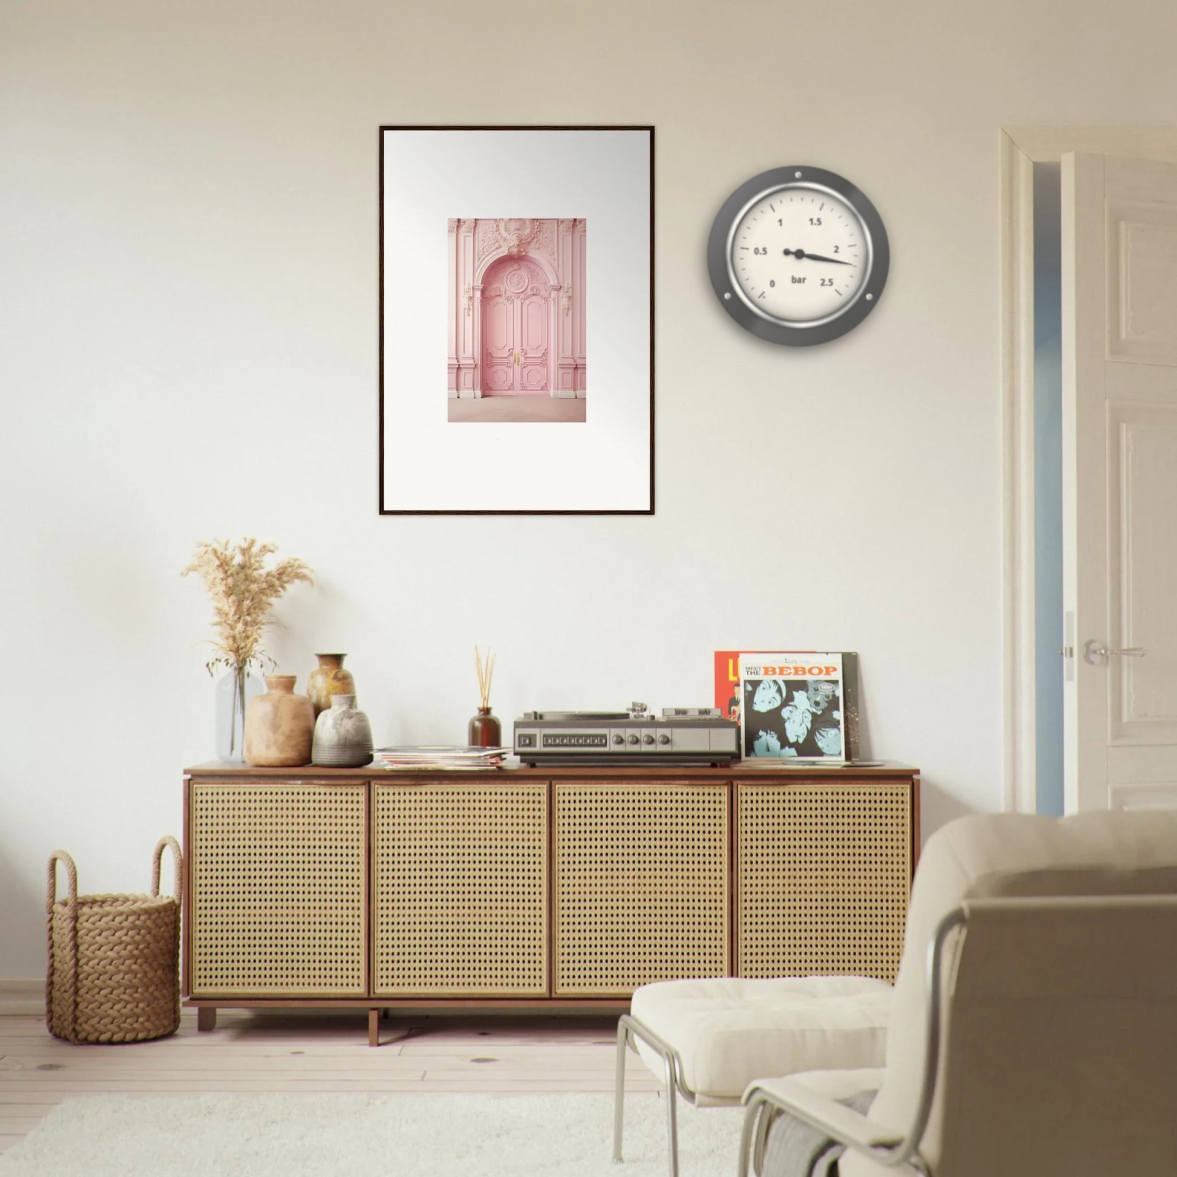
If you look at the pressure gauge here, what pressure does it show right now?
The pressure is 2.2 bar
